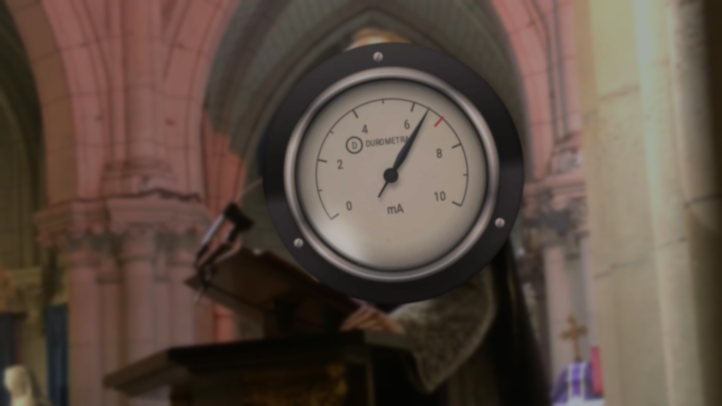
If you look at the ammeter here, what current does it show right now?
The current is 6.5 mA
